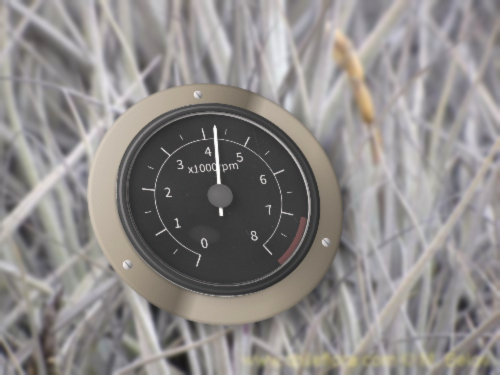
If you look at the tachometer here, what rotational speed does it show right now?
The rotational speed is 4250 rpm
